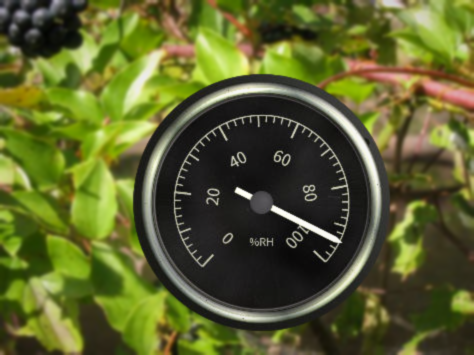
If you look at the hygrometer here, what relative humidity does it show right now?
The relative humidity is 94 %
